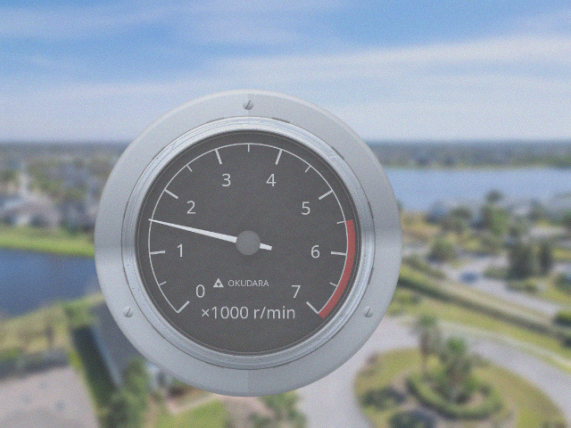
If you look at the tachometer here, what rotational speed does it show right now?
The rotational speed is 1500 rpm
